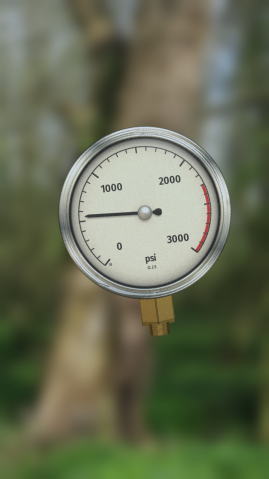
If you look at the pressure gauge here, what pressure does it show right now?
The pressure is 550 psi
